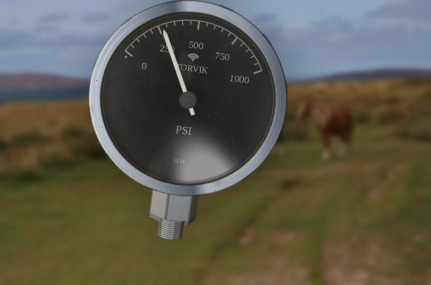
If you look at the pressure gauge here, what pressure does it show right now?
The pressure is 275 psi
